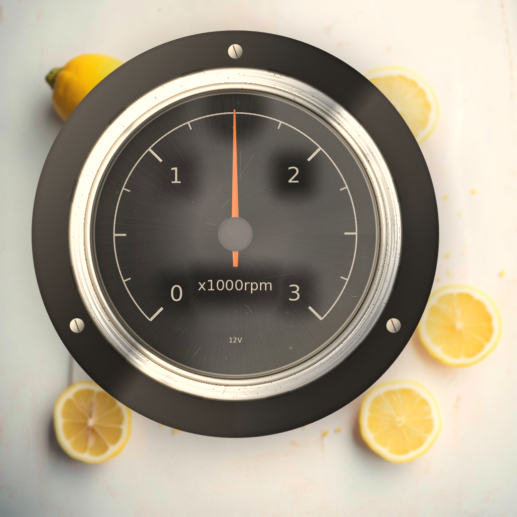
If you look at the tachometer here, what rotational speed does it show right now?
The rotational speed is 1500 rpm
